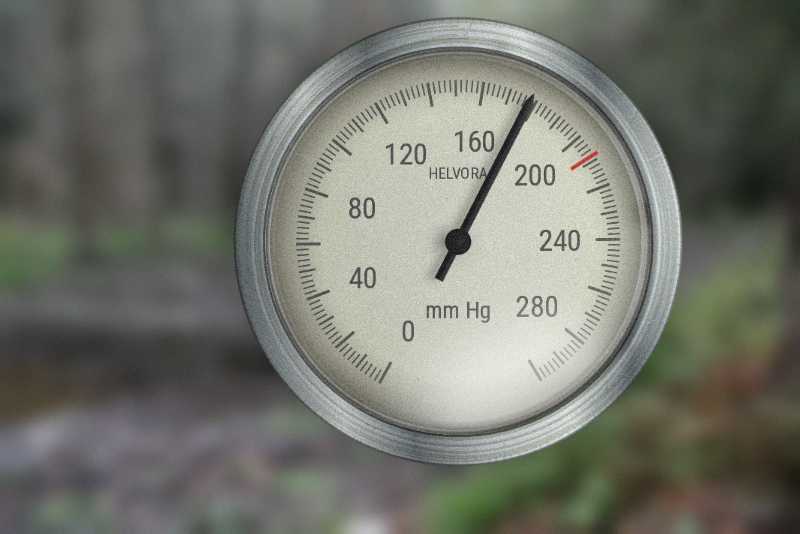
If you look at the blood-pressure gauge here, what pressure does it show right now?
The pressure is 178 mmHg
